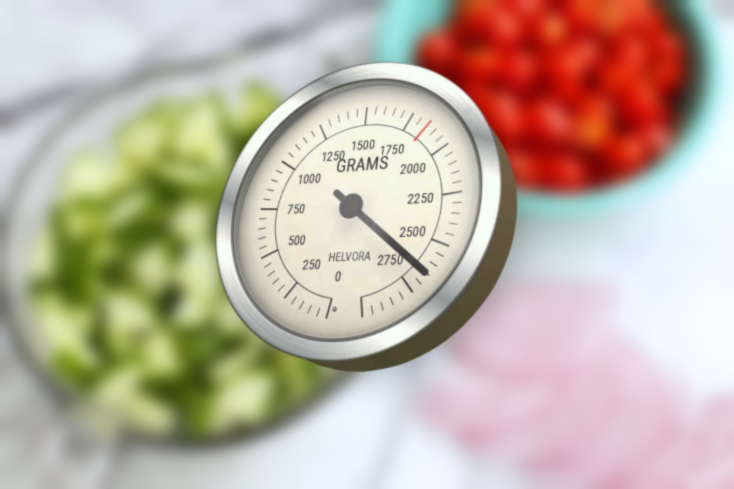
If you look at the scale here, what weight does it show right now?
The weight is 2650 g
